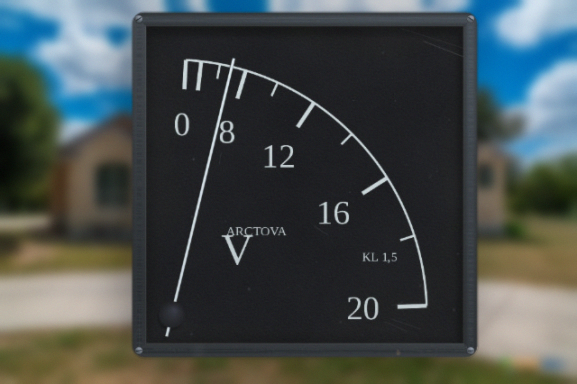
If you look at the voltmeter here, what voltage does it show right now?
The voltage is 7 V
